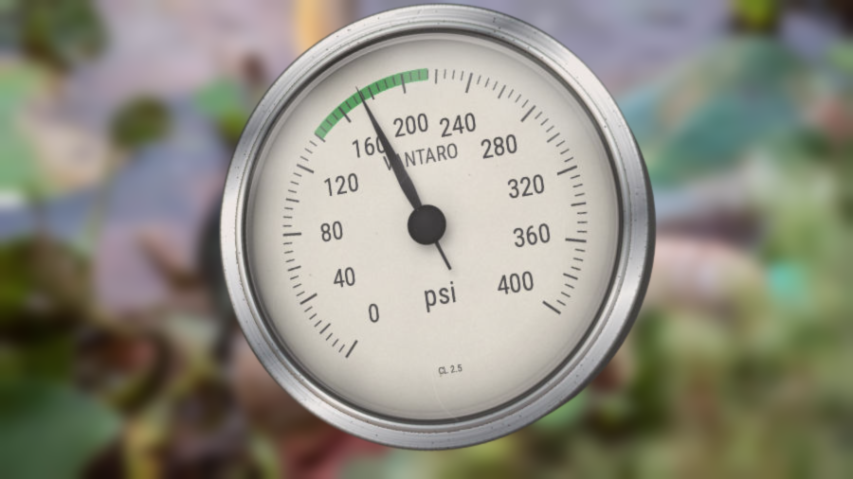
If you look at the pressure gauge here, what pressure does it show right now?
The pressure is 175 psi
